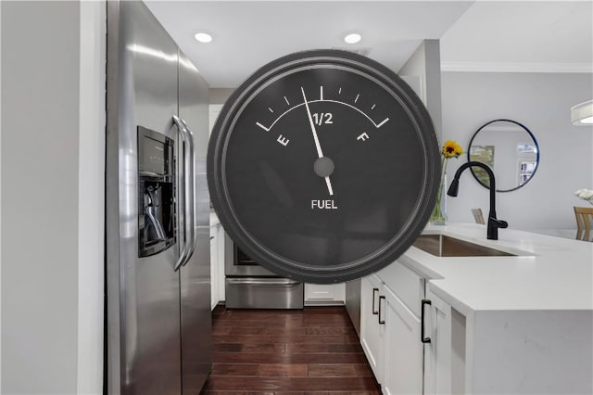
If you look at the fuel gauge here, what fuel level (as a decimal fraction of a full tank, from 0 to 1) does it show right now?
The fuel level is 0.375
